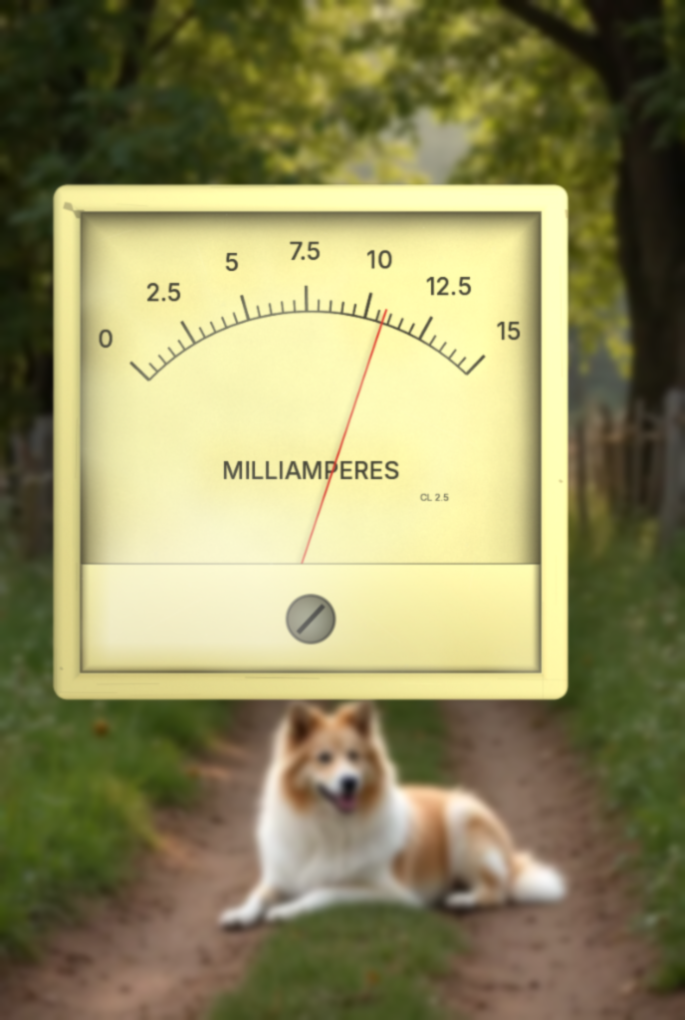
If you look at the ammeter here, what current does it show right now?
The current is 10.75 mA
